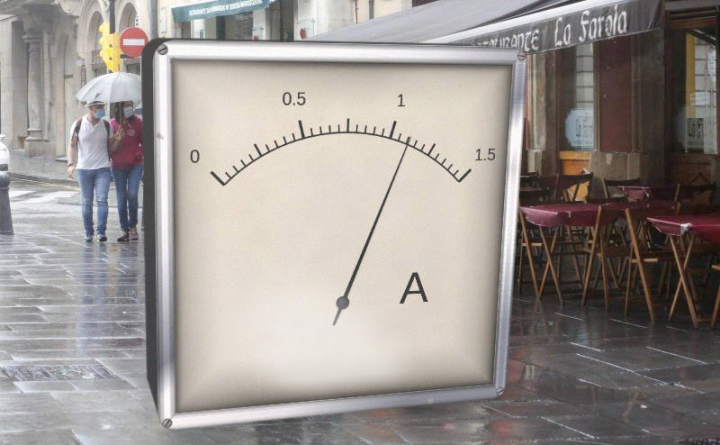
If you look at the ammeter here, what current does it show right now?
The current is 1.1 A
